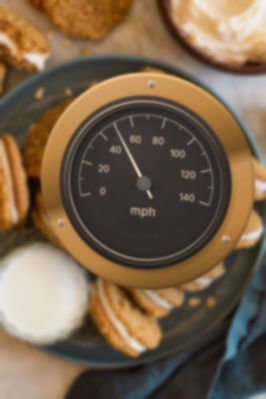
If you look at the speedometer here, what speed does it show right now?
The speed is 50 mph
